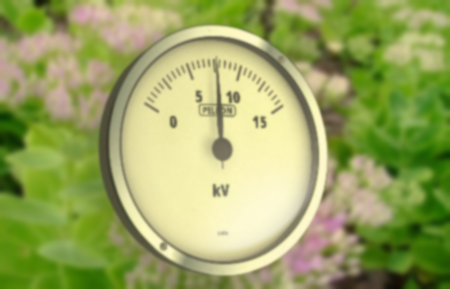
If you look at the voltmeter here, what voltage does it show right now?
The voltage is 7.5 kV
